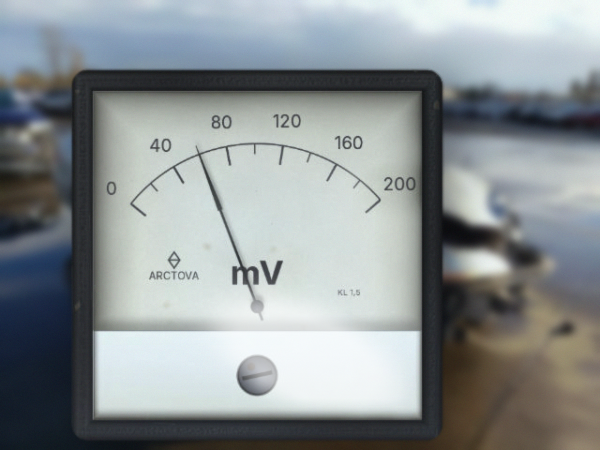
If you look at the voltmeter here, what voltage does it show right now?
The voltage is 60 mV
